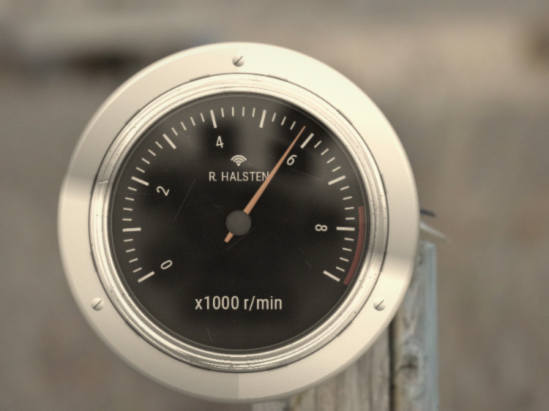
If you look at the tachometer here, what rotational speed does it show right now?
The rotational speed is 5800 rpm
